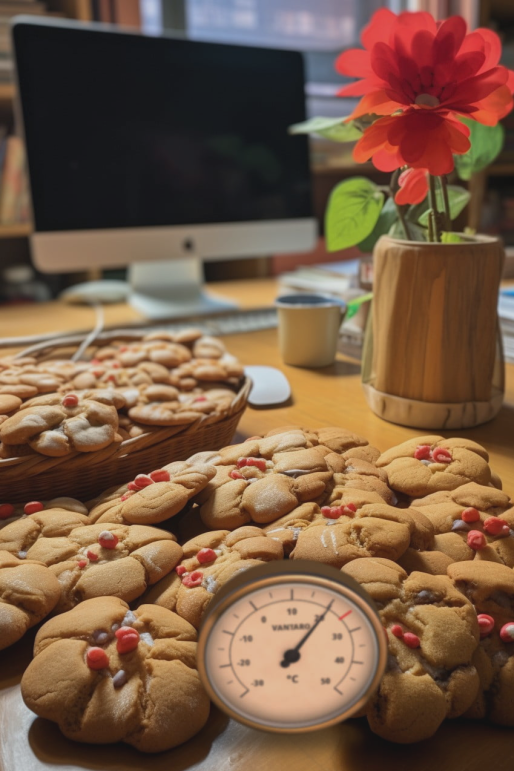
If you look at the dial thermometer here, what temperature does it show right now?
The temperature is 20 °C
